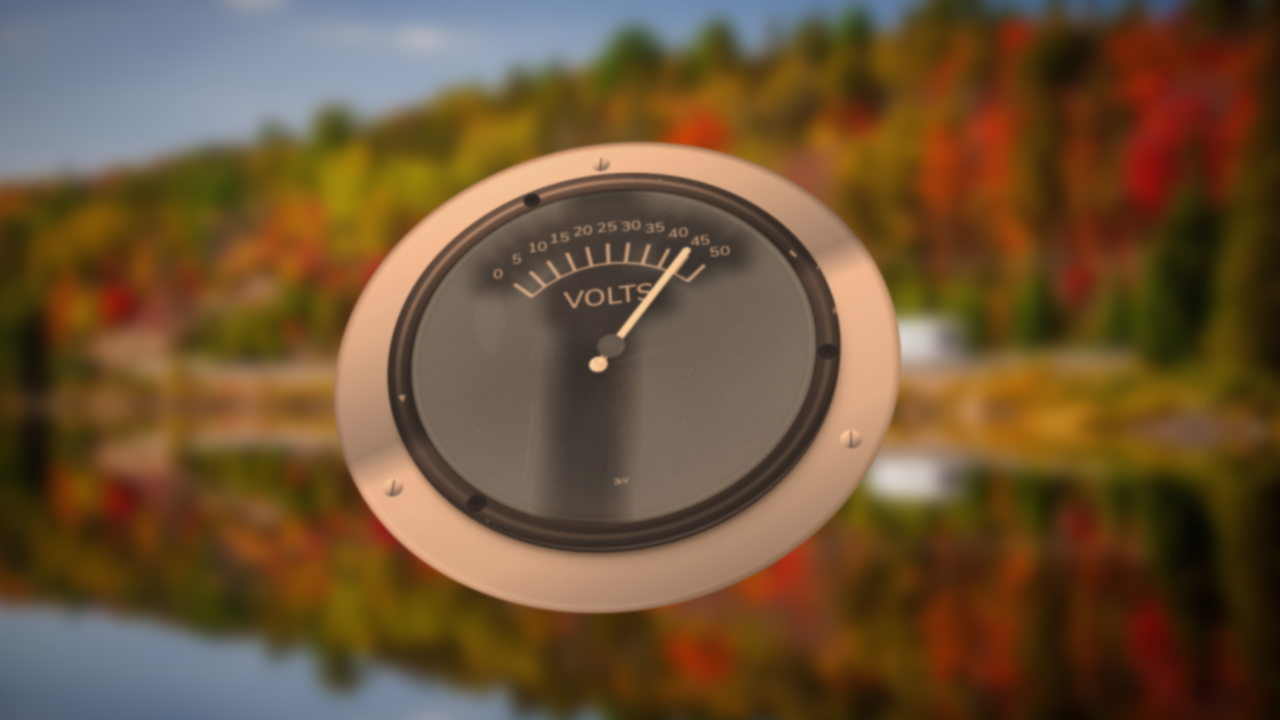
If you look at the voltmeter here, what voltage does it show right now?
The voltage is 45 V
